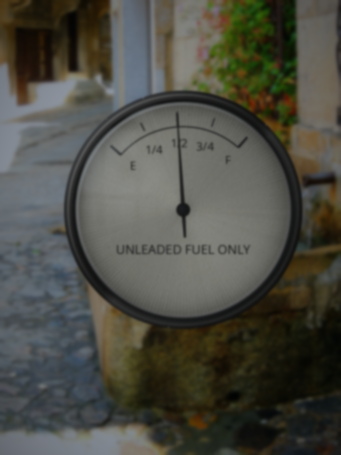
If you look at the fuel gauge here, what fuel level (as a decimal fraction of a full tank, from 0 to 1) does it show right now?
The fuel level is 0.5
